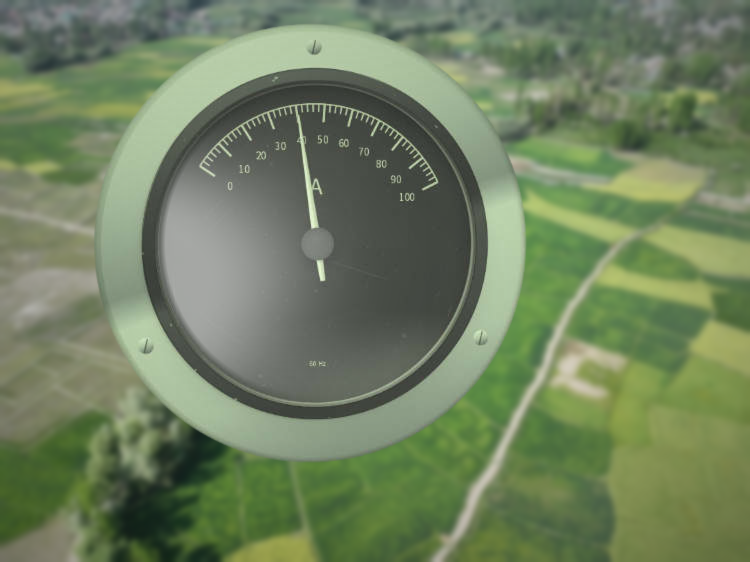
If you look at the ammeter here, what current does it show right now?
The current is 40 A
